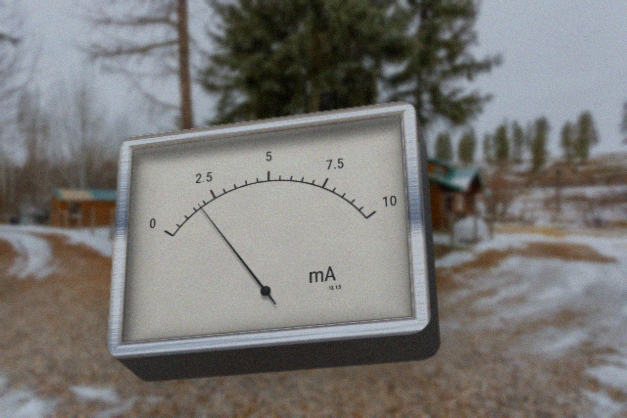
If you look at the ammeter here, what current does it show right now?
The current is 1.75 mA
